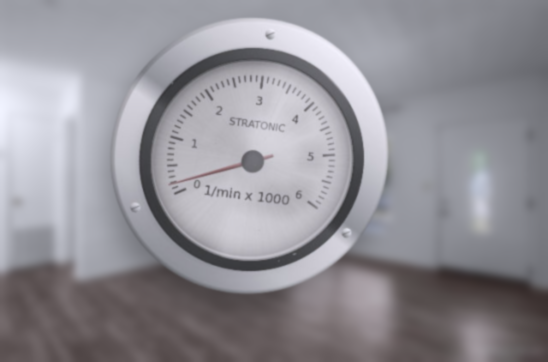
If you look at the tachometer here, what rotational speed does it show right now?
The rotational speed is 200 rpm
